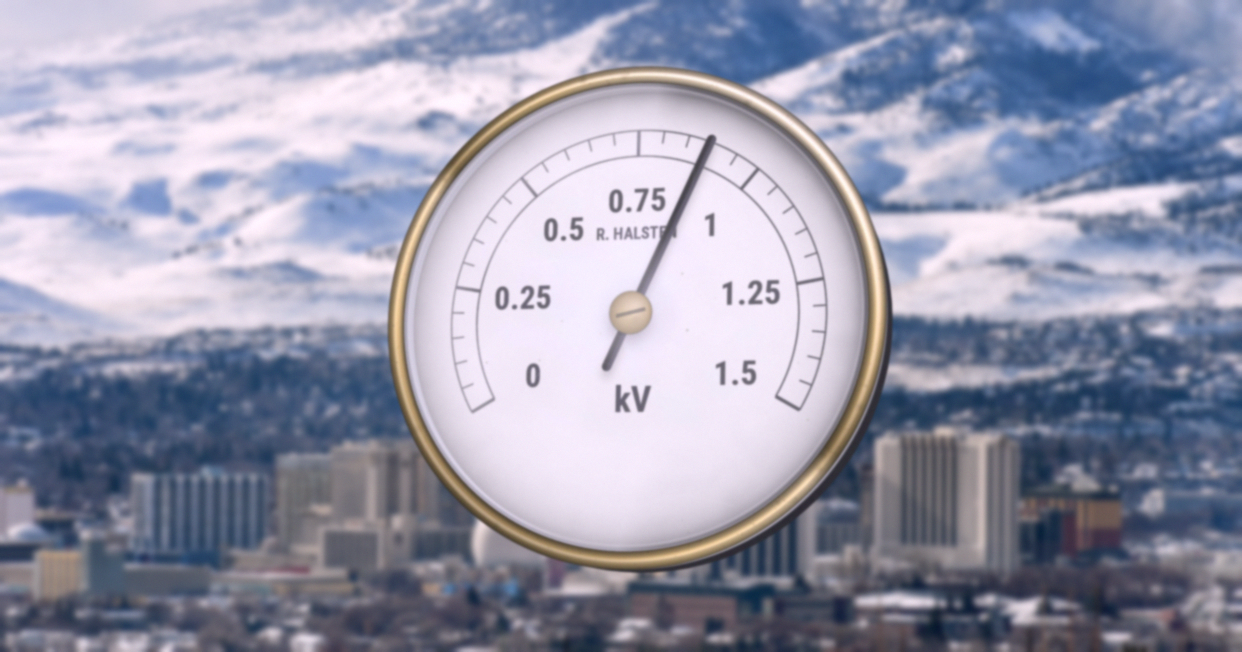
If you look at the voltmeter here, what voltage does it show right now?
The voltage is 0.9 kV
